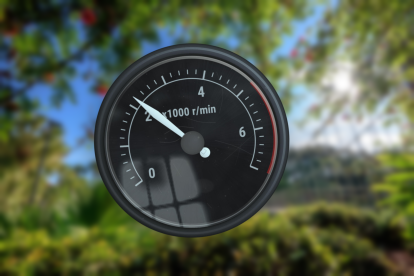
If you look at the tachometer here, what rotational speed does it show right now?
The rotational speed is 2200 rpm
